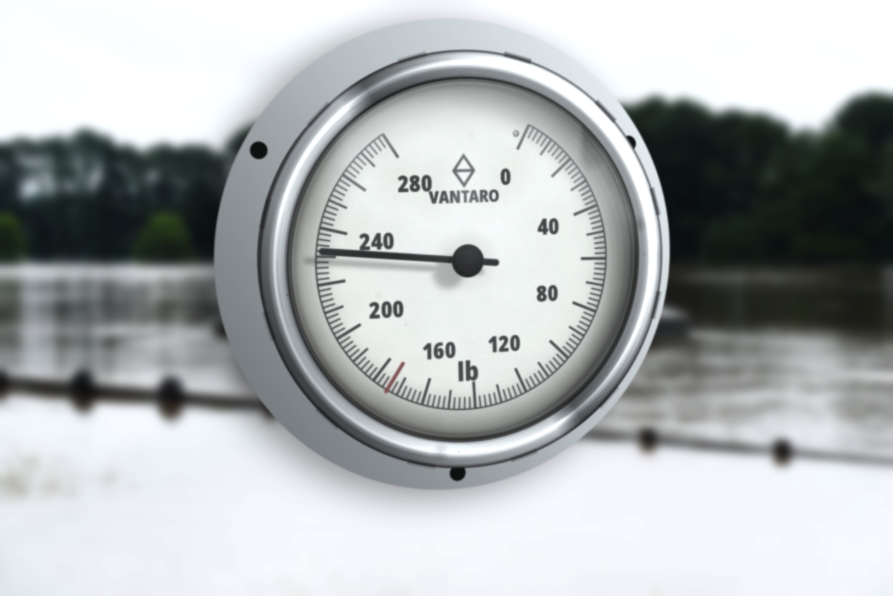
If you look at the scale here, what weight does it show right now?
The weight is 232 lb
